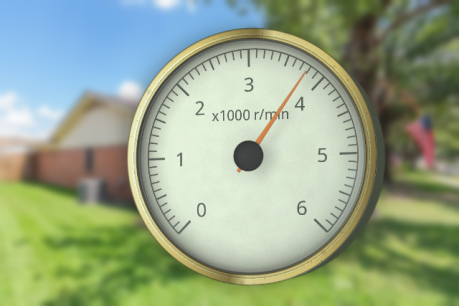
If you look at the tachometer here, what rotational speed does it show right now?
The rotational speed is 3800 rpm
